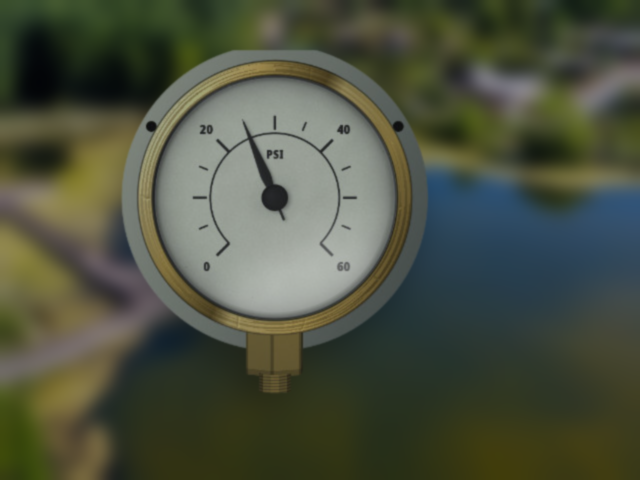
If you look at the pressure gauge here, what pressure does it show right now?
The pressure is 25 psi
